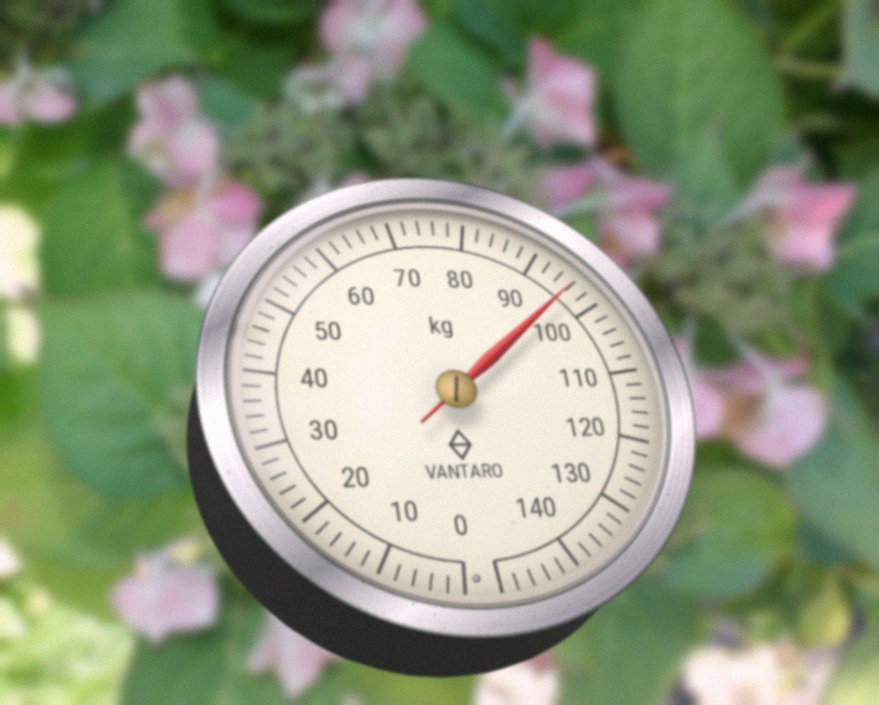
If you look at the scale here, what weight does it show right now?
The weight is 96 kg
